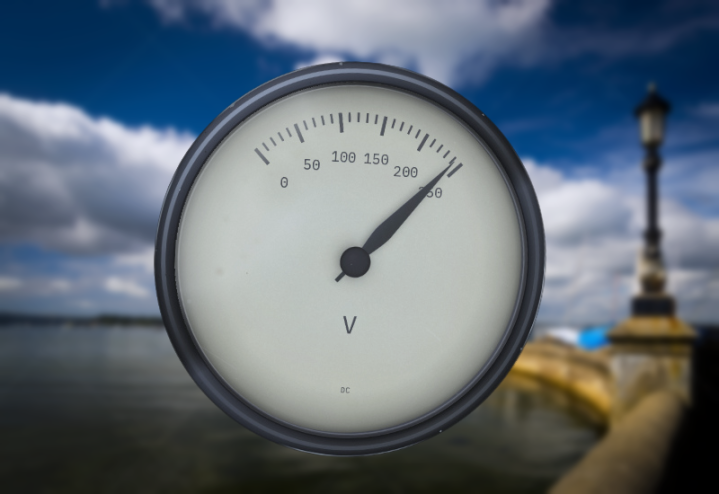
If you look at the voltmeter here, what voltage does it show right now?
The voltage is 240 V
